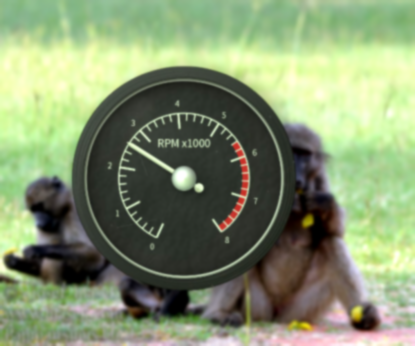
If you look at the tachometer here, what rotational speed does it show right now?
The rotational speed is 2600 rpm
